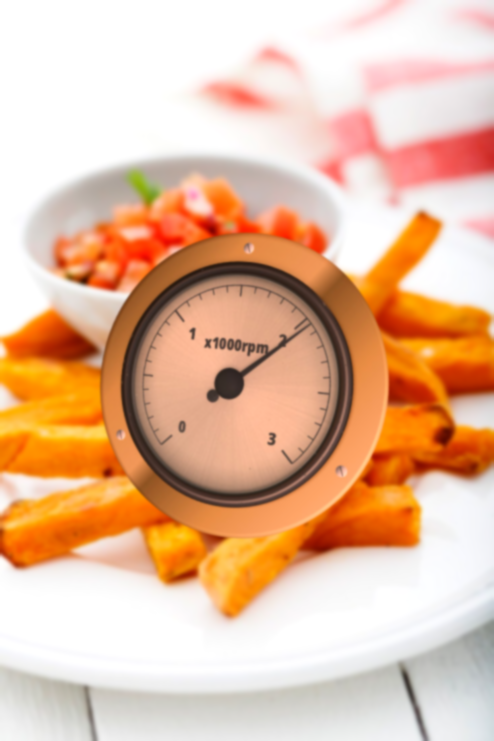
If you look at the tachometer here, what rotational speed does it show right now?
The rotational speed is 2050 rpm
